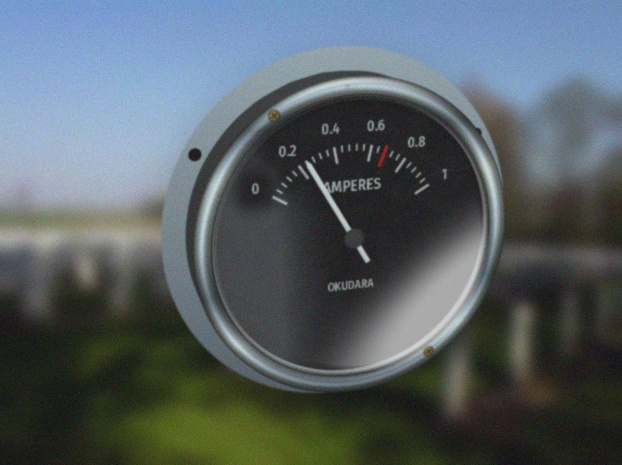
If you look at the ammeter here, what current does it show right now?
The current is 0.24 A
